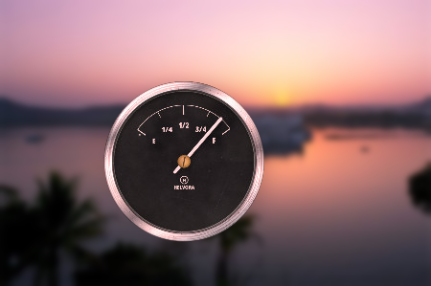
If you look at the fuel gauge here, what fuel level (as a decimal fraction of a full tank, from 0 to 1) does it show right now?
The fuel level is 0.875
